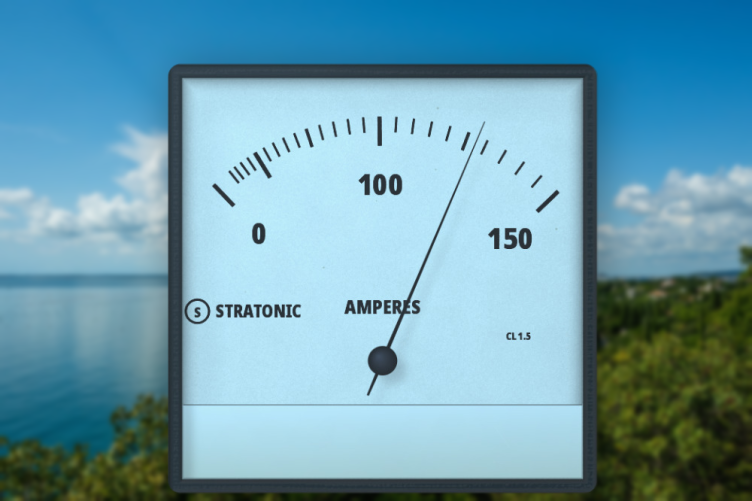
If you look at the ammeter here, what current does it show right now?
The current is 127.5 A
